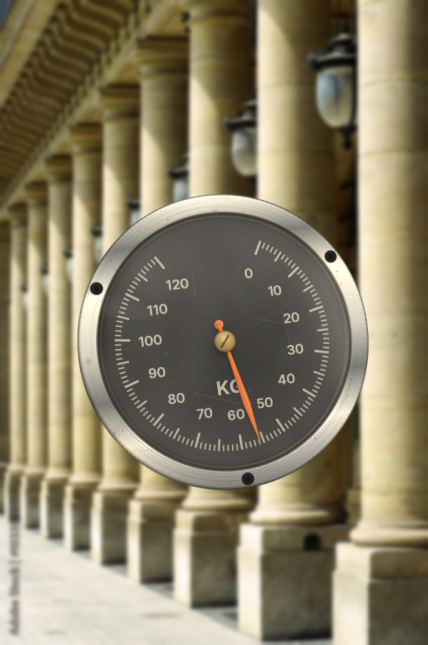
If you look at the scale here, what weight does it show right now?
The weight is 56 kg
